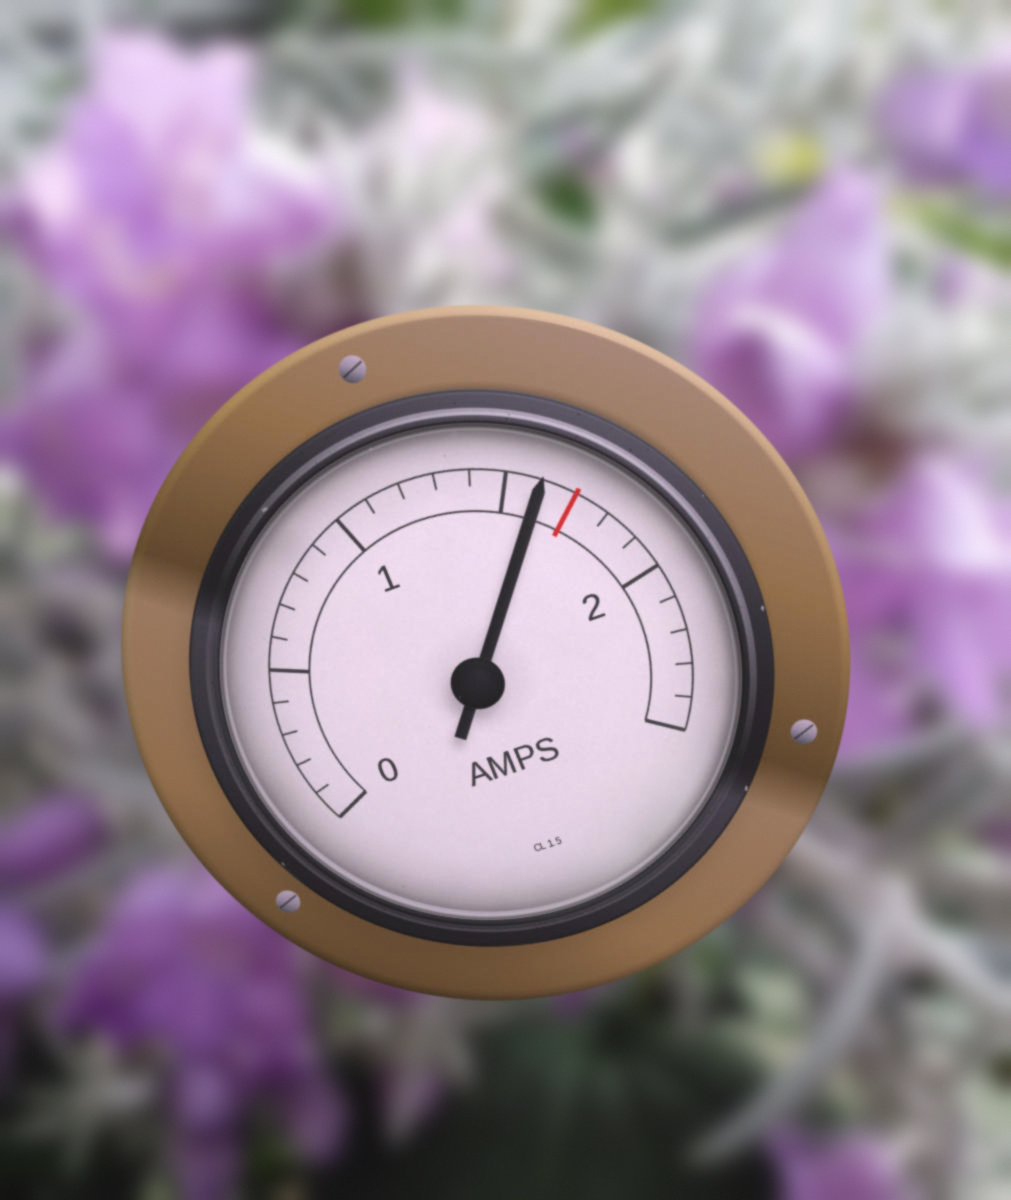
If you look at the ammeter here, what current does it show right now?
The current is 1.6 A
